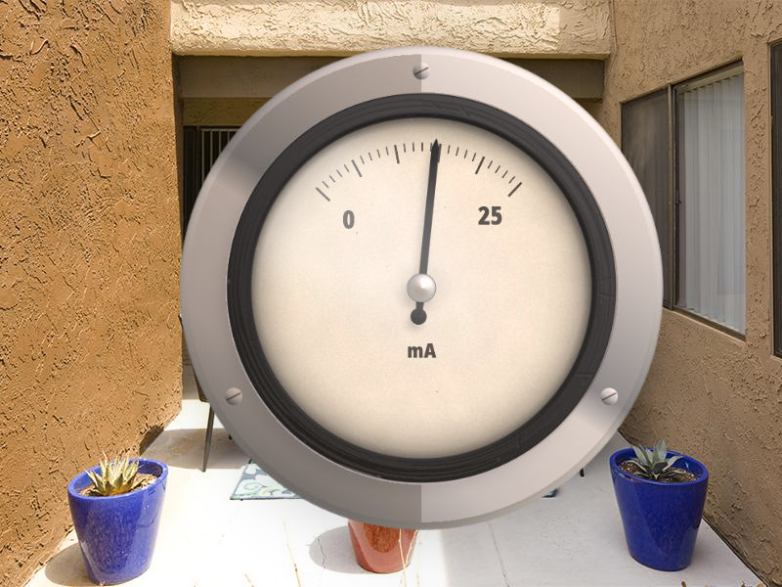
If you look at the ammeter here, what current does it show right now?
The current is 14.5 mA
